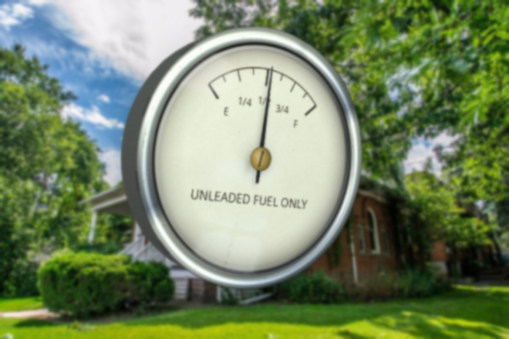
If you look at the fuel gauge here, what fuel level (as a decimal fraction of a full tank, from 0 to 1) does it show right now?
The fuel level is 0.5
